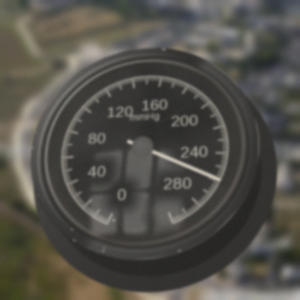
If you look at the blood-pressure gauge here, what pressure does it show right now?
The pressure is 260 mmHg
